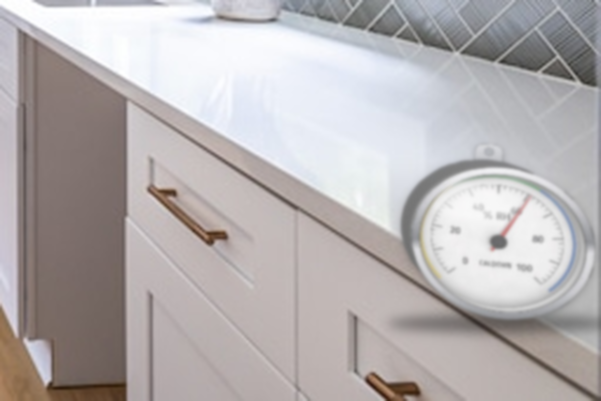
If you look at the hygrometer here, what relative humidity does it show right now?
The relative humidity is 60 %
